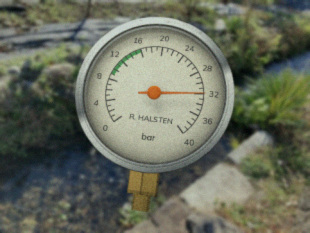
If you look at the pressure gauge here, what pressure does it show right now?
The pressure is 32 bar
